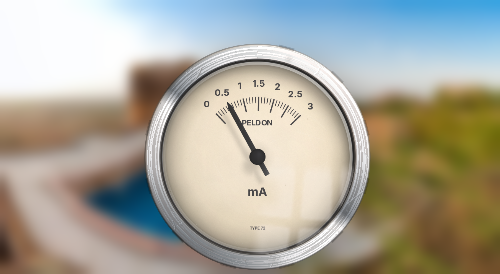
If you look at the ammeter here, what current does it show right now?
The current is 0.5 mA
